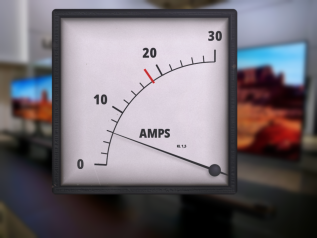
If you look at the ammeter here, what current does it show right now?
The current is 6 A
